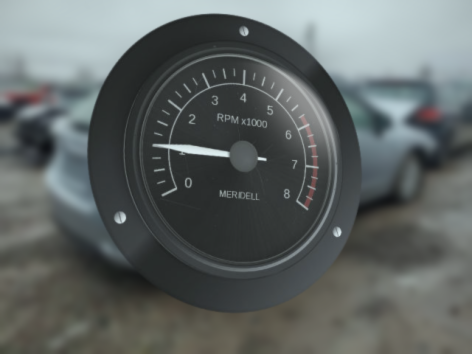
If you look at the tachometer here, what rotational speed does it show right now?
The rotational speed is 1000 rpm
